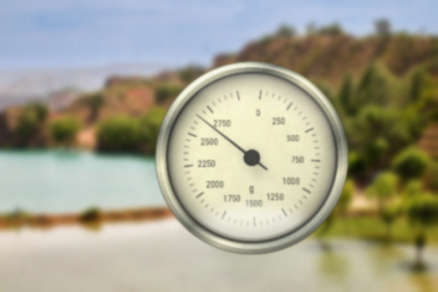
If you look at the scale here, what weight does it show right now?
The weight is 2650 g
